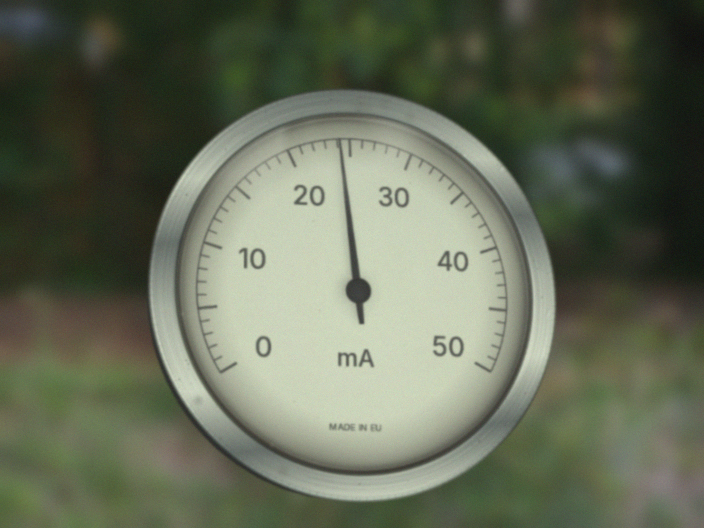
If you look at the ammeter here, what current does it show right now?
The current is 24 mA
